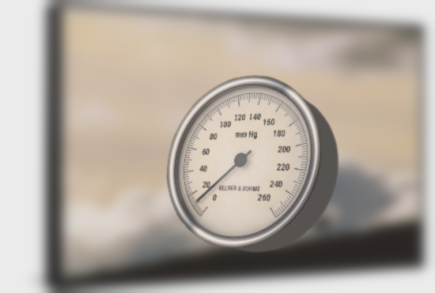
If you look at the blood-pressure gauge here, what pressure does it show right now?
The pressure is 10 mmHg
